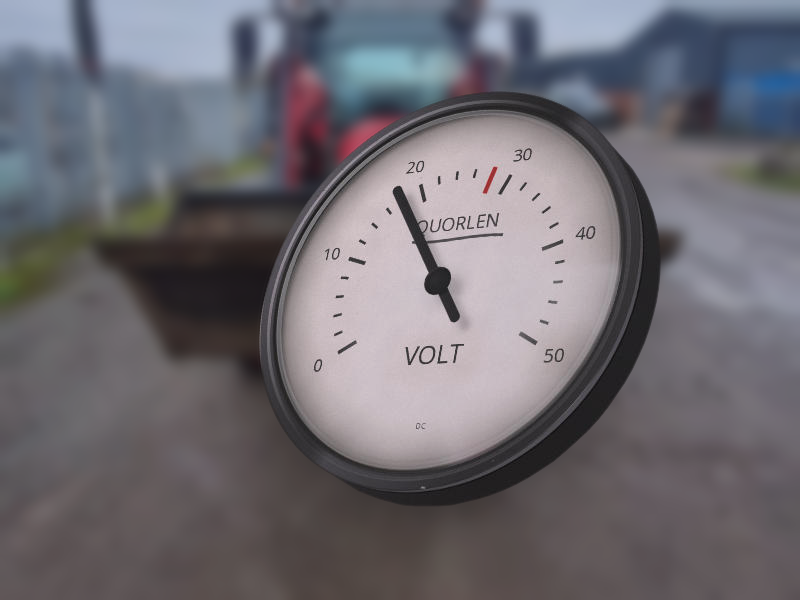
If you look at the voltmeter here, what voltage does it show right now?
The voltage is 18 V
